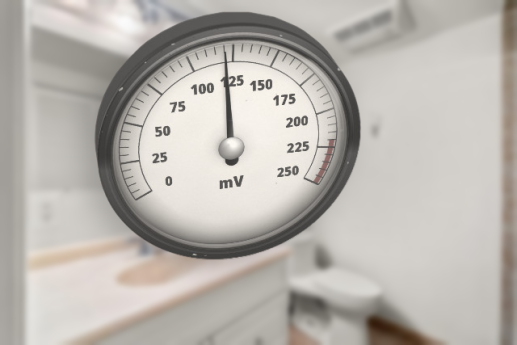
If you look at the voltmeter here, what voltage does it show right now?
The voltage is 120 mV
